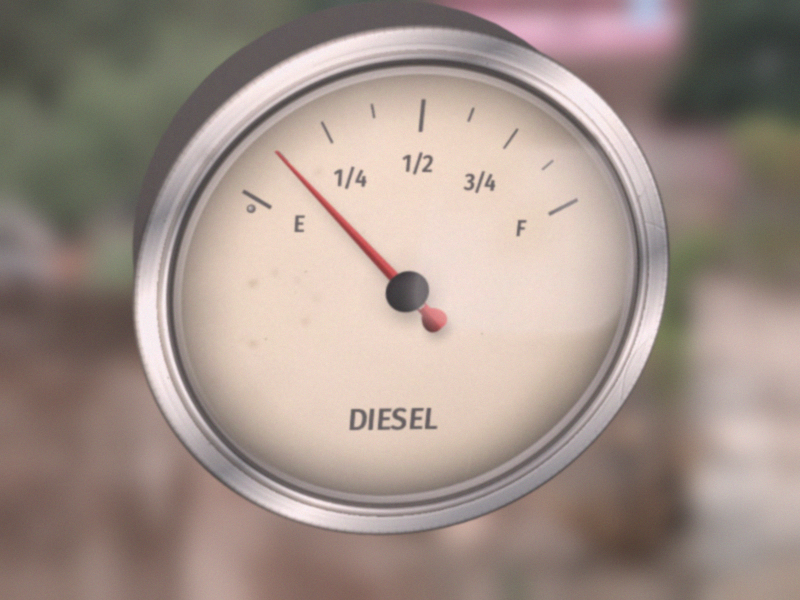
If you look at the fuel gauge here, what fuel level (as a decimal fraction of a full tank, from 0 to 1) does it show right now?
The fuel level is 0.125
